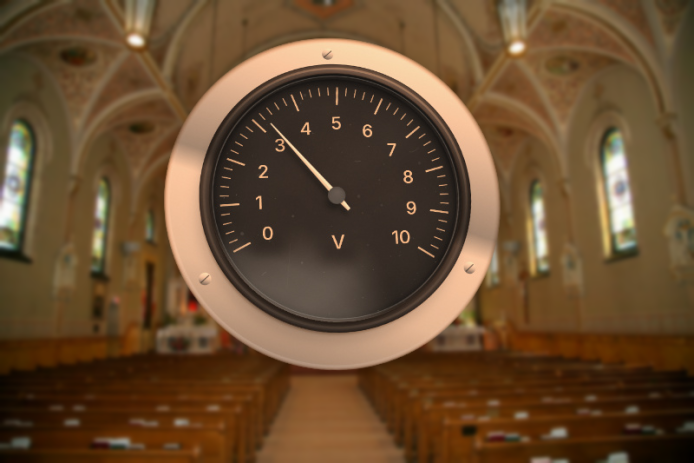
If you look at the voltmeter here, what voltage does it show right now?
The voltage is 3.2 V
